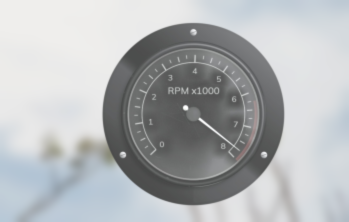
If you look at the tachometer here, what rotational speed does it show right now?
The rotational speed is 7750 rpm
